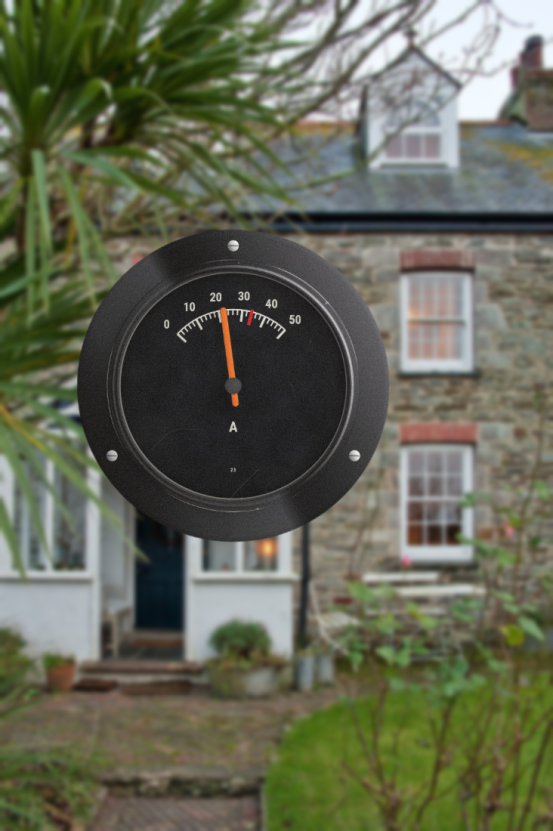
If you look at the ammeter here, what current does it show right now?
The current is 22 A
